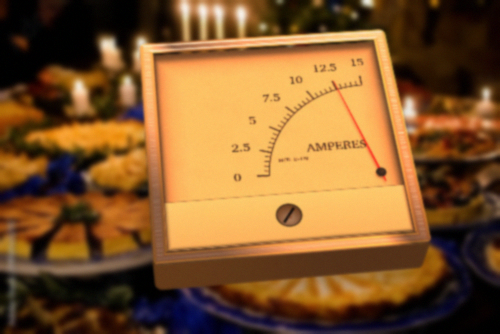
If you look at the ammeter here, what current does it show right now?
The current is 12.5 A
